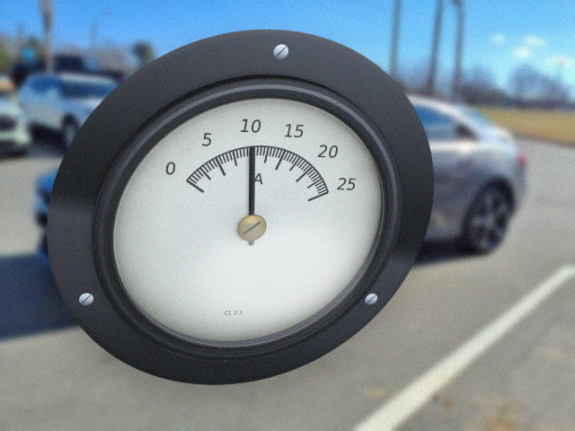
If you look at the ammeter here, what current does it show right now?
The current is 10 A
